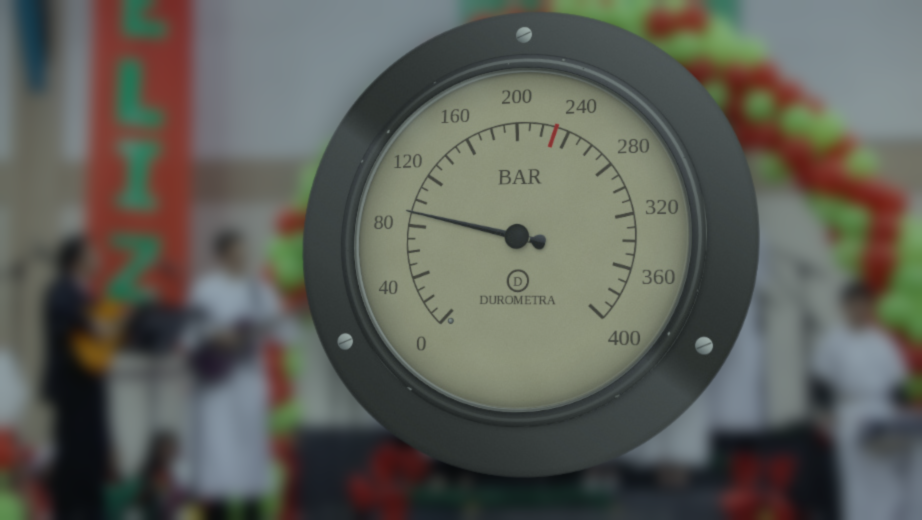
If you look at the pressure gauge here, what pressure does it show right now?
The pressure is 90 bar
